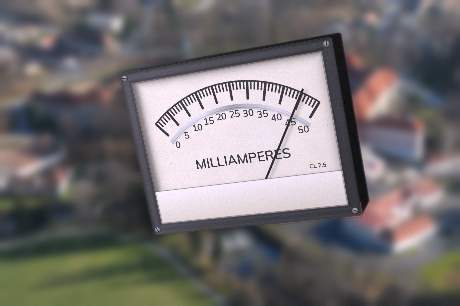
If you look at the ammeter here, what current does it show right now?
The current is 45 mA
